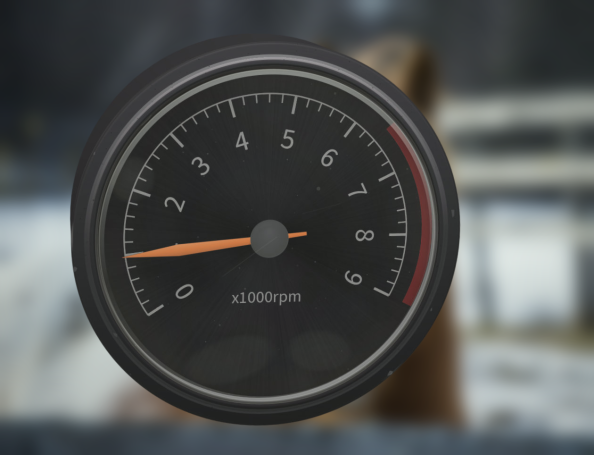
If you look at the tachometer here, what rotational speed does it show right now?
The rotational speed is 1000 rpm
